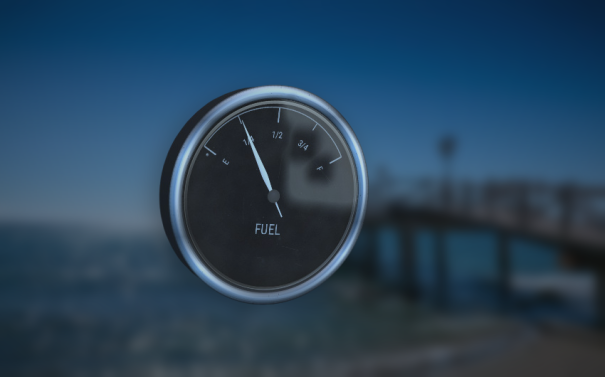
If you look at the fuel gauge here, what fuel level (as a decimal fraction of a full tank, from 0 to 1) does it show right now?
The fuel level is 0.25
